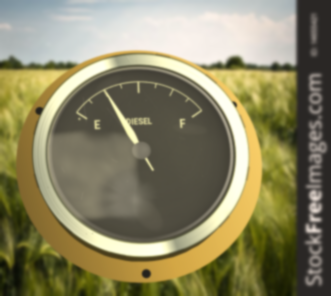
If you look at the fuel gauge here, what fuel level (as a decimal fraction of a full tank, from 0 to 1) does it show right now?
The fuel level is 0.25
